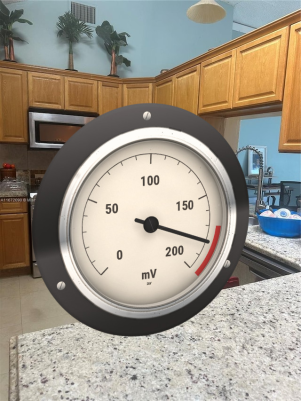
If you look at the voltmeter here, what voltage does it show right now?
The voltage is 180 mV
